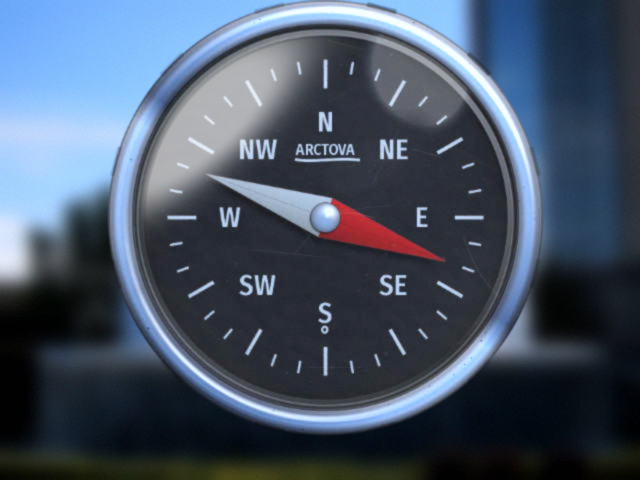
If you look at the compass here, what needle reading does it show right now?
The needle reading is 110 °
